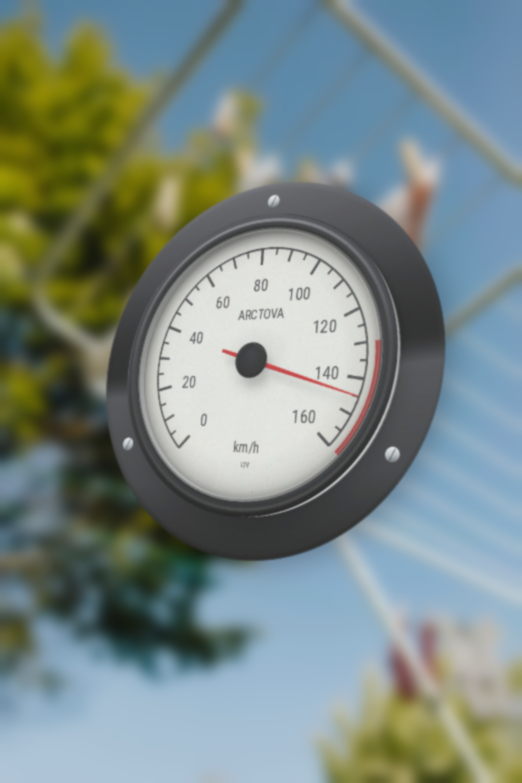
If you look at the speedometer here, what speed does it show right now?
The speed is 145 km/h
